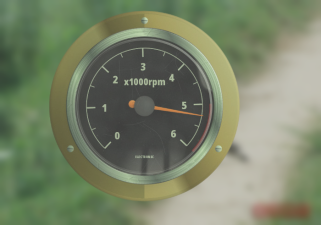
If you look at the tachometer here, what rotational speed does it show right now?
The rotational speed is 5250 rpm
